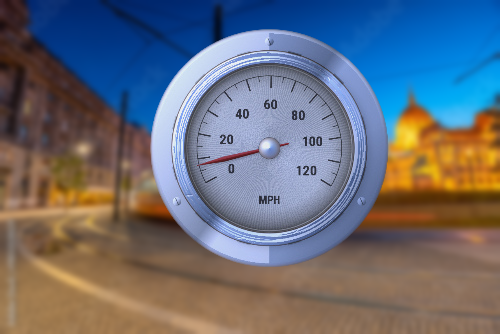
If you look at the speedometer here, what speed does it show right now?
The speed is 7.5 mph
